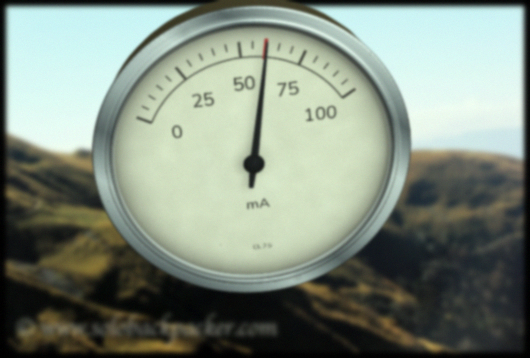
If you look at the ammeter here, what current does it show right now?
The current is 60 mA
